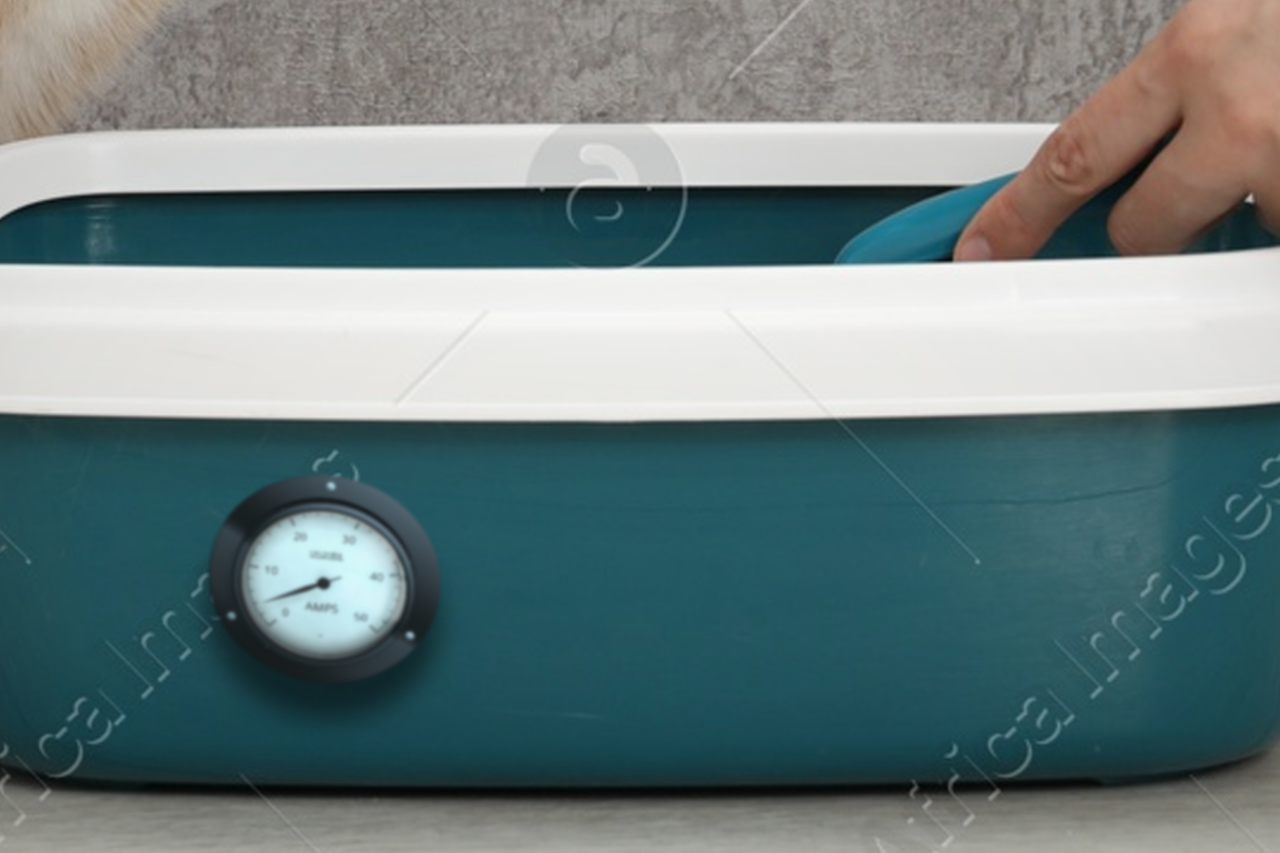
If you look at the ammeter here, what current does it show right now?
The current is 4 A
